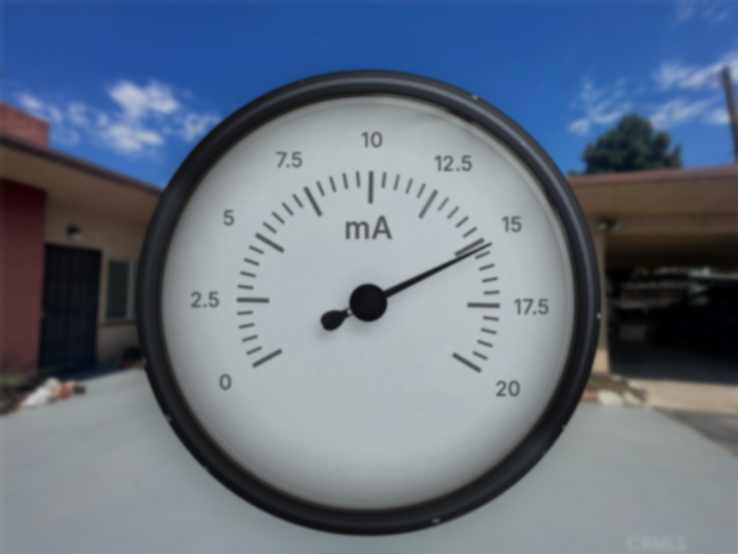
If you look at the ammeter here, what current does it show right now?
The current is 15.25 mA
